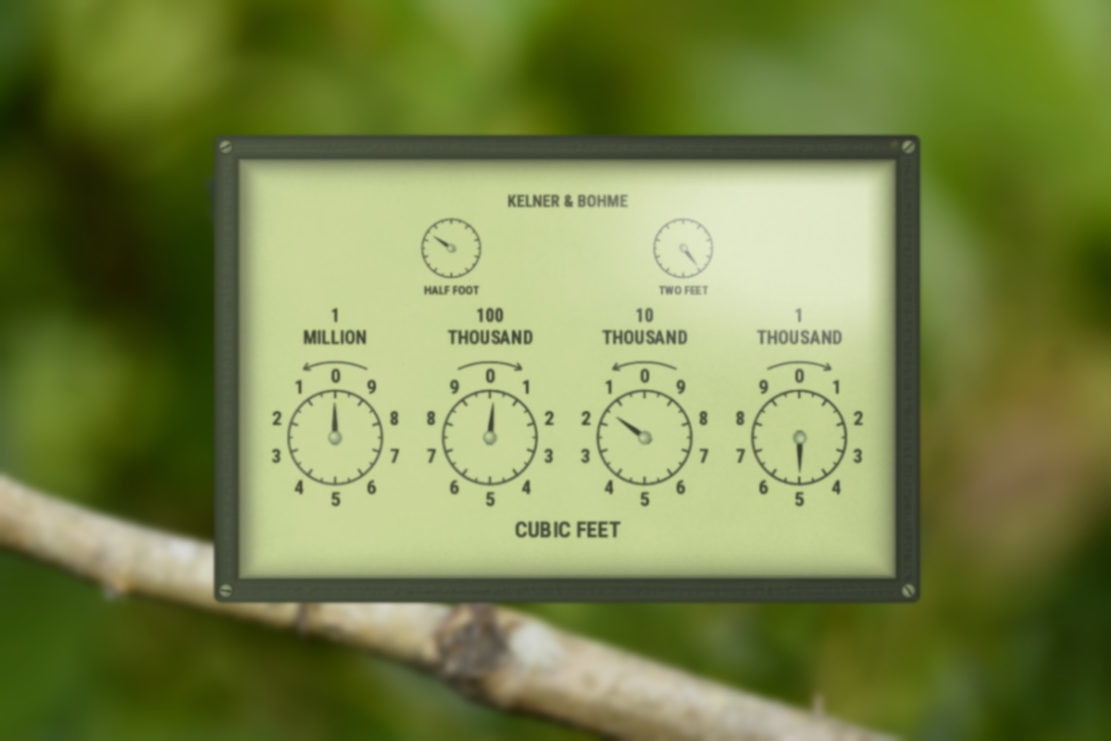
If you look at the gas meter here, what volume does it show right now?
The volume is 1500 ft³
